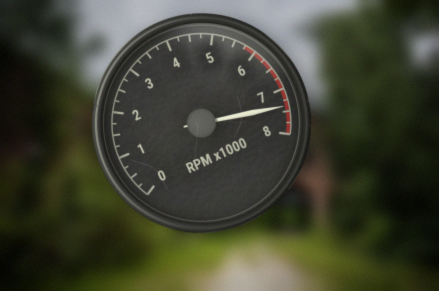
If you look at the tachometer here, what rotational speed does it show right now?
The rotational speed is 7375 rpm
